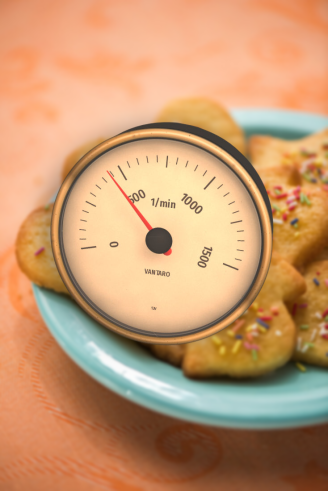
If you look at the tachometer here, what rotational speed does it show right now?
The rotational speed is 450 rpm
